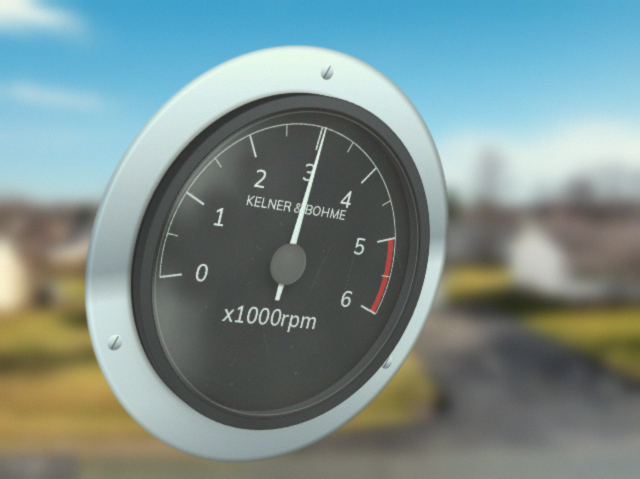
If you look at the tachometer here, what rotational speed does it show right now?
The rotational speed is 3000 rpm
